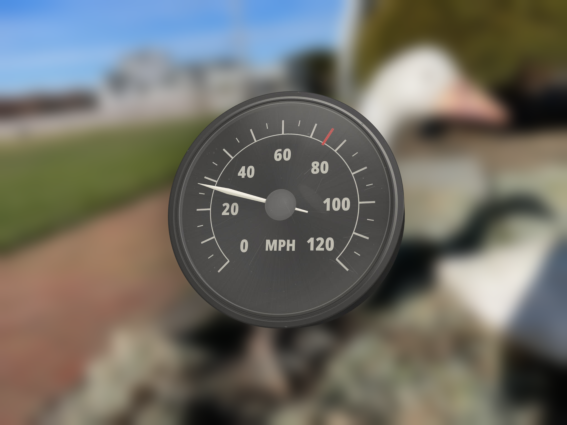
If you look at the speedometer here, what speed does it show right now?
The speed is 27.5 mph
